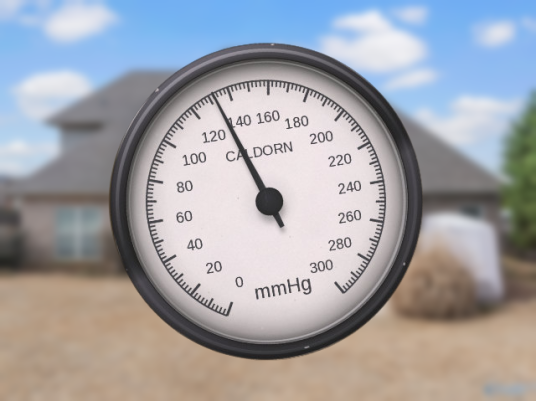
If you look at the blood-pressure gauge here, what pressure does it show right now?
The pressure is 132 mmHg
